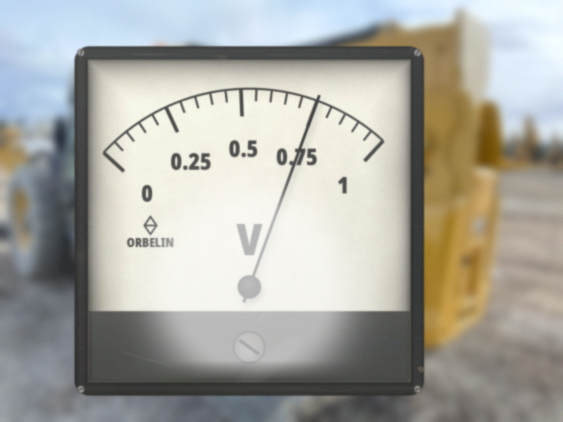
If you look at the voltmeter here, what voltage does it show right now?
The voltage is 0.75 V
